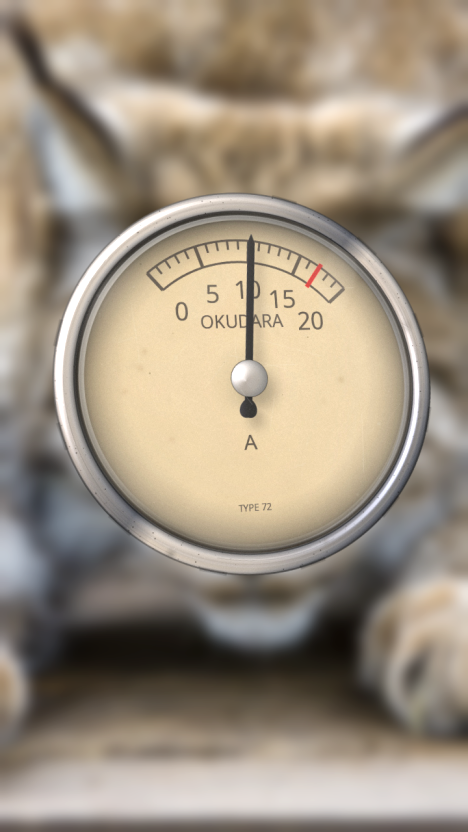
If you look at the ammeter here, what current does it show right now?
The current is 10 A
